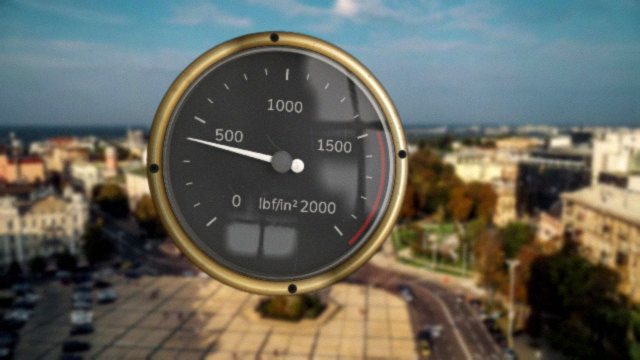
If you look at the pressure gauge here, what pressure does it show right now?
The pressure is 400 psi
